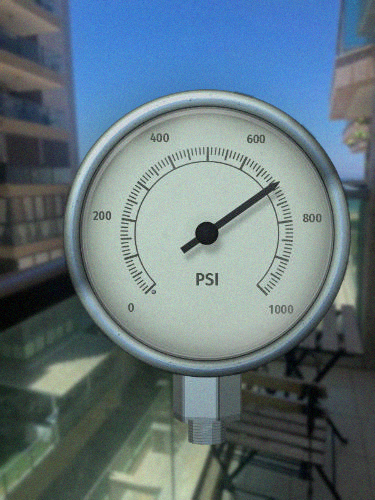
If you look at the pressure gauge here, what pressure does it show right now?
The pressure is 700 psi
